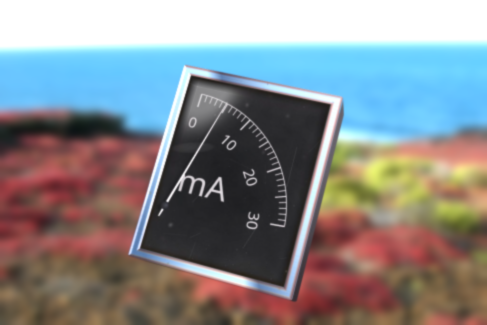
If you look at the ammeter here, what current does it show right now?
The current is 5 mA
